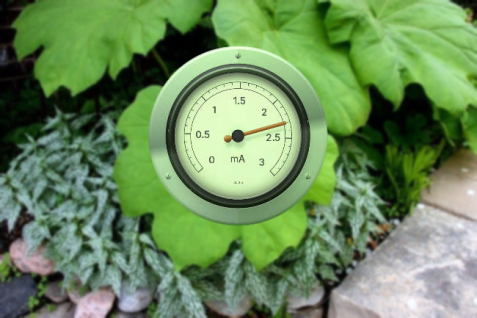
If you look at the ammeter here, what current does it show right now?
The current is 2.3 mA
